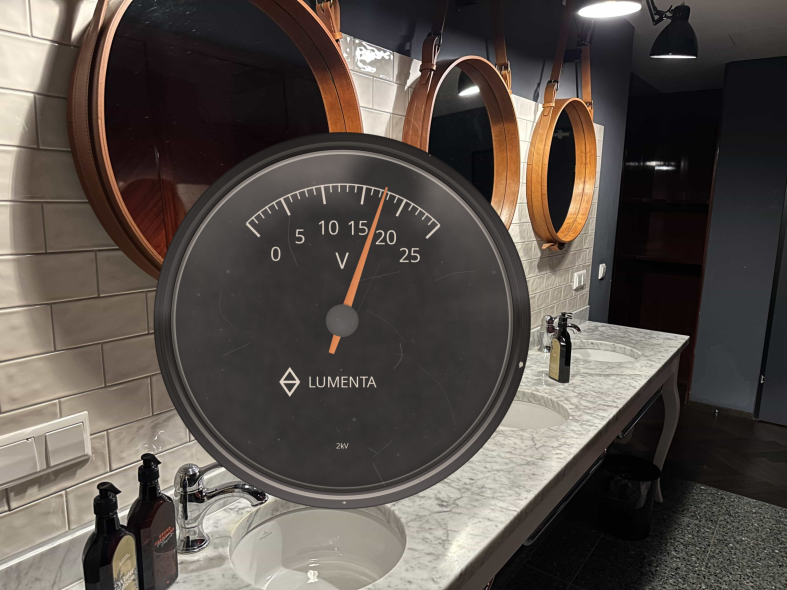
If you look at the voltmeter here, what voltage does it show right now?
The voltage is 17.5 V
